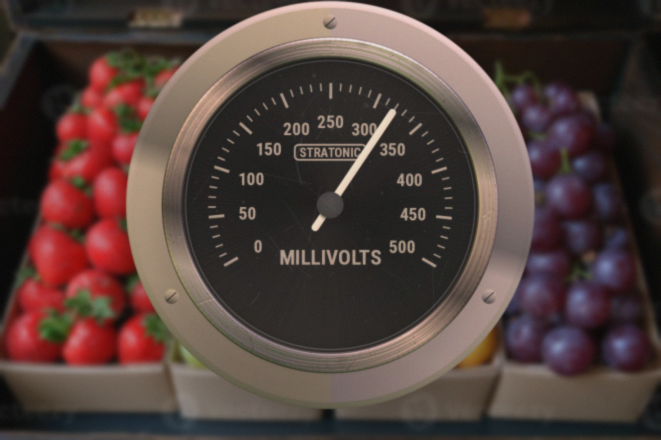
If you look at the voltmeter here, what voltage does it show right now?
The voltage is 320 mV
